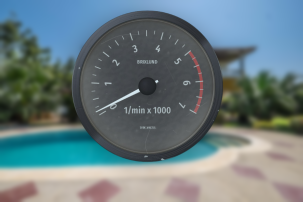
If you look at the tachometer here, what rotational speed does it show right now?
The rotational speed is 125 rpm
